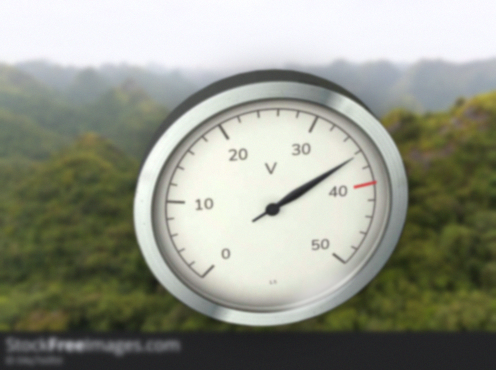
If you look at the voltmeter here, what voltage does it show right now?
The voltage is 36 V
